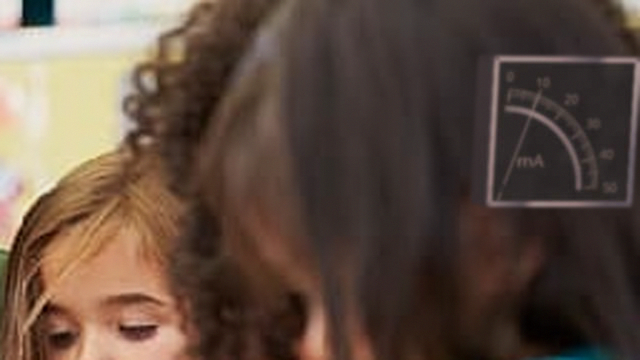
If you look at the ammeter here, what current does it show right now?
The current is 10 mA
